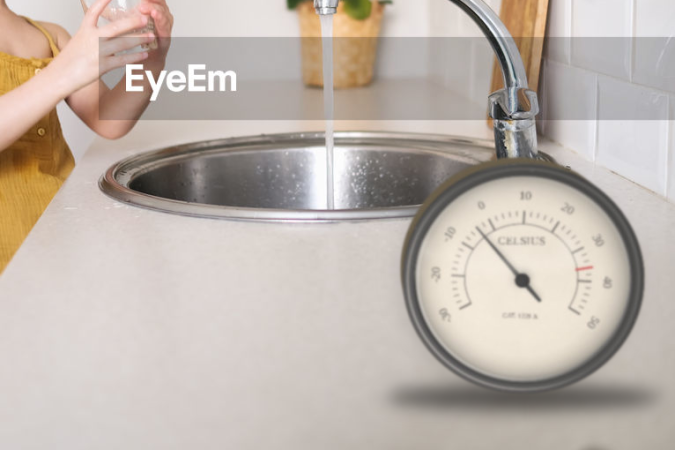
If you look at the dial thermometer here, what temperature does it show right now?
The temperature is -4 °C
